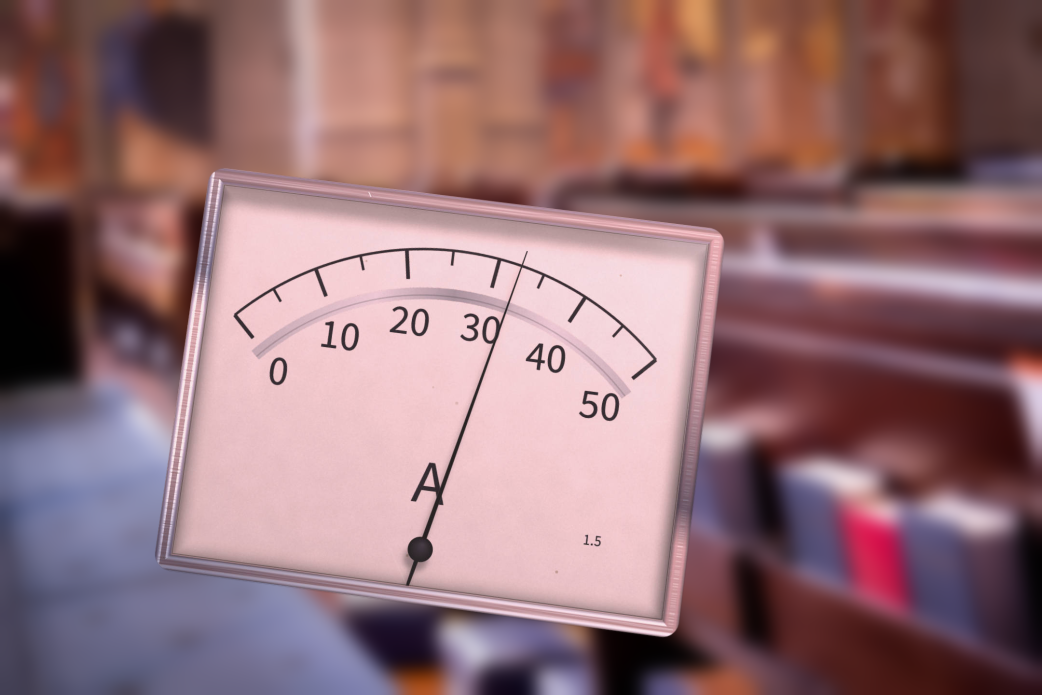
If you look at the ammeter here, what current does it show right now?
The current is 32.5 A
